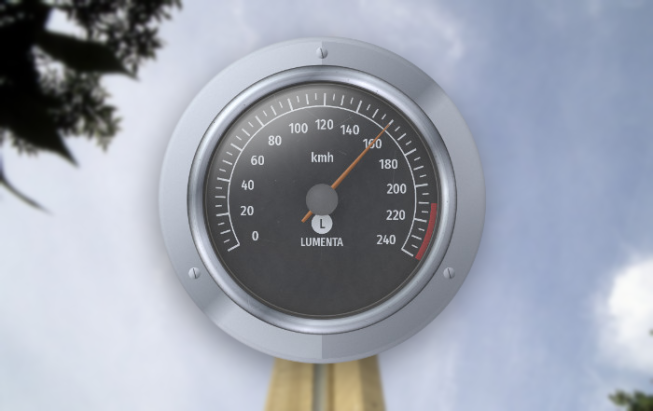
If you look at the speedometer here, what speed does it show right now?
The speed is 160 km/h
